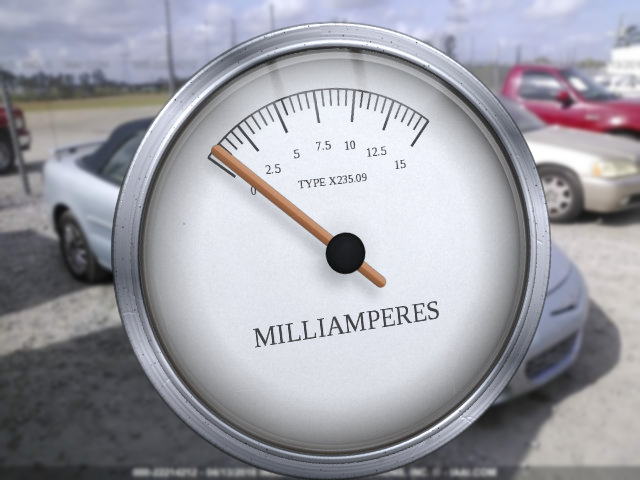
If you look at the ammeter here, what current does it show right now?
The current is 0.5 mA
